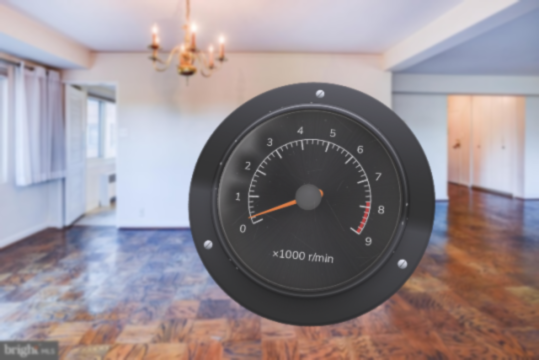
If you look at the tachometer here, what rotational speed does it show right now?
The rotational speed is 200 rpm
